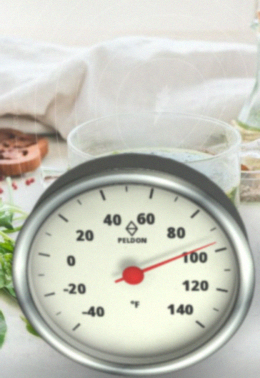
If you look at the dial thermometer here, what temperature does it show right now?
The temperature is 95 °F
